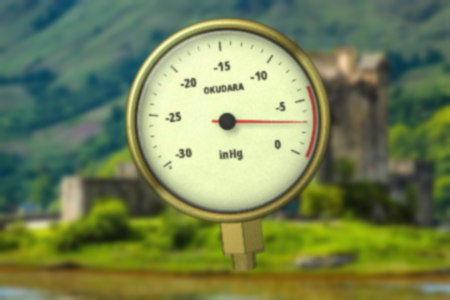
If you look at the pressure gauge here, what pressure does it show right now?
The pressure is -3 inHg
